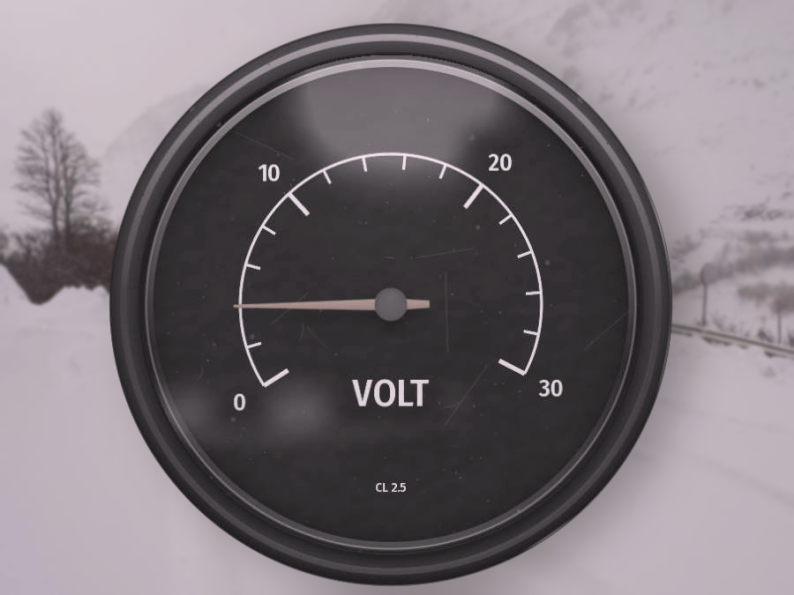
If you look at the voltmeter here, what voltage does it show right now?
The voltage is 4 V
